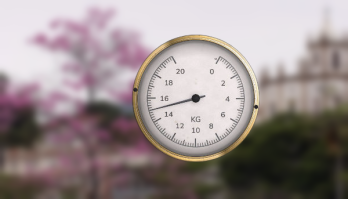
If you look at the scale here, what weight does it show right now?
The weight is 15 kg
